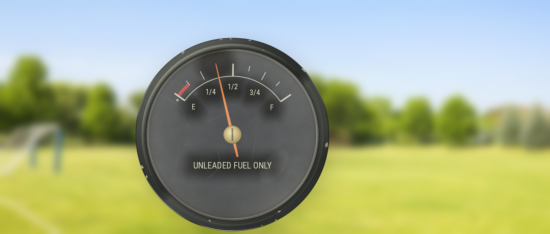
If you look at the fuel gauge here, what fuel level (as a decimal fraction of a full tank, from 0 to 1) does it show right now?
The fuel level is 0.375
